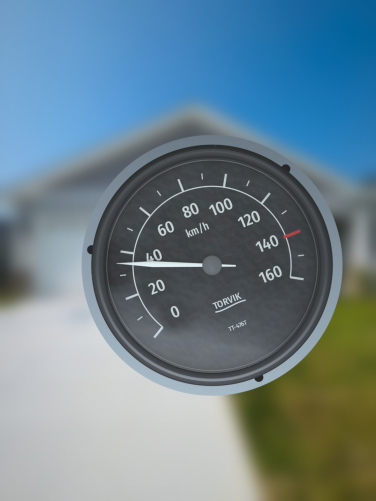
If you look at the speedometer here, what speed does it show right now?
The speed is 35 km/h
